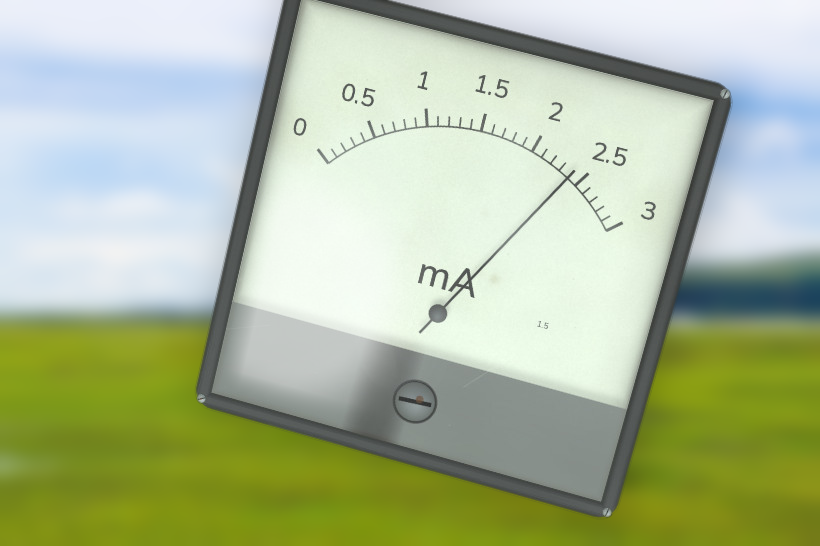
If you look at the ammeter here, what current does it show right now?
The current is 2.4 mA
